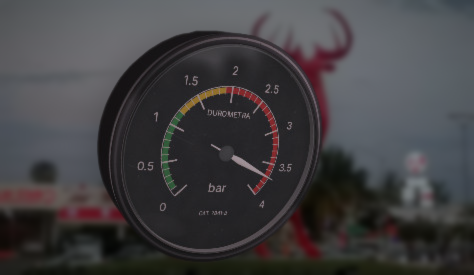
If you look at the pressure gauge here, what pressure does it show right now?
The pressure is 3.7 bar
